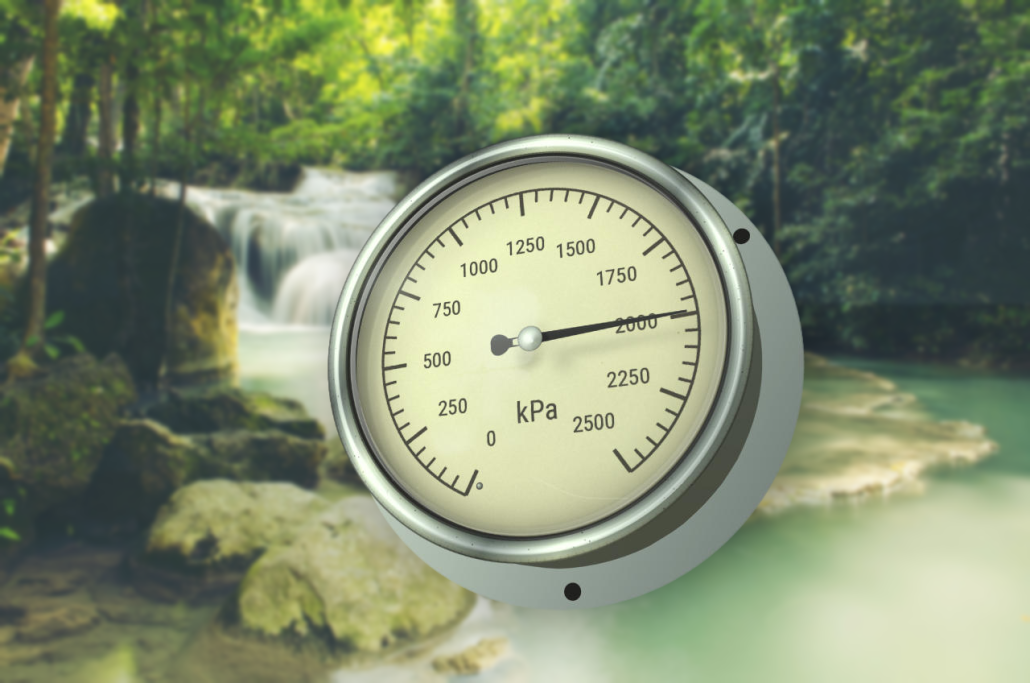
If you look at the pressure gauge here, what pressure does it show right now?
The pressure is 2000 kPa
